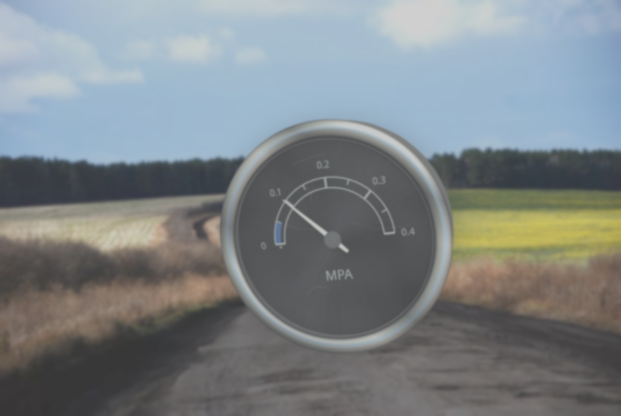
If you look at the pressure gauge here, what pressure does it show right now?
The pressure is 0.1 MPa
